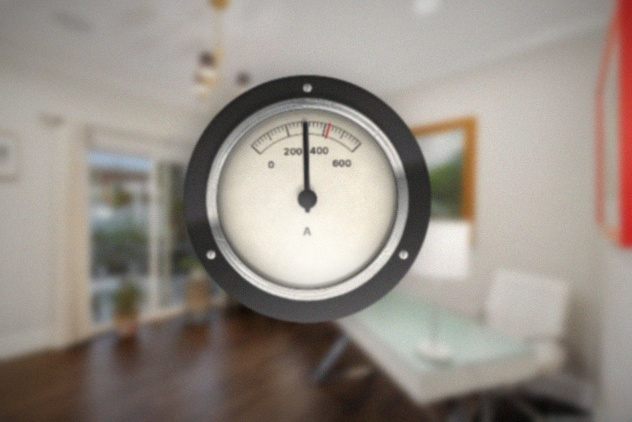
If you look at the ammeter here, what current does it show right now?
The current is 300 A
